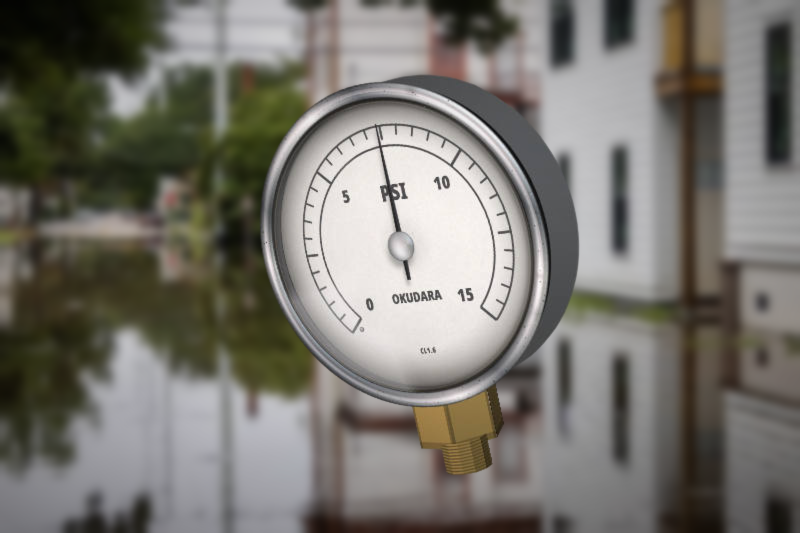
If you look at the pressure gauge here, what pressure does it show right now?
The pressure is 7.5 psi
